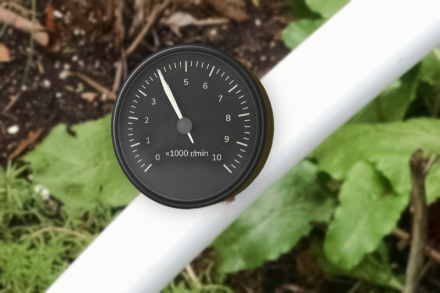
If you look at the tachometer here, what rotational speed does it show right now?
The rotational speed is 4000 rpm
